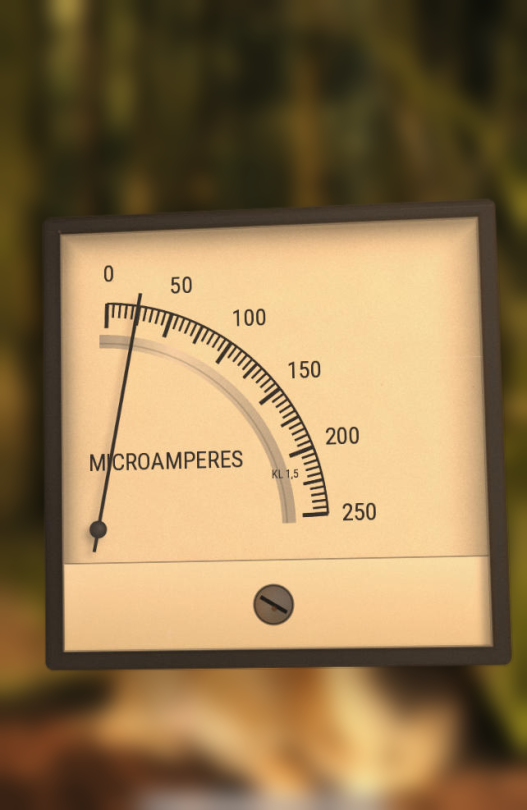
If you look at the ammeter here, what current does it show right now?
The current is 25 µA
